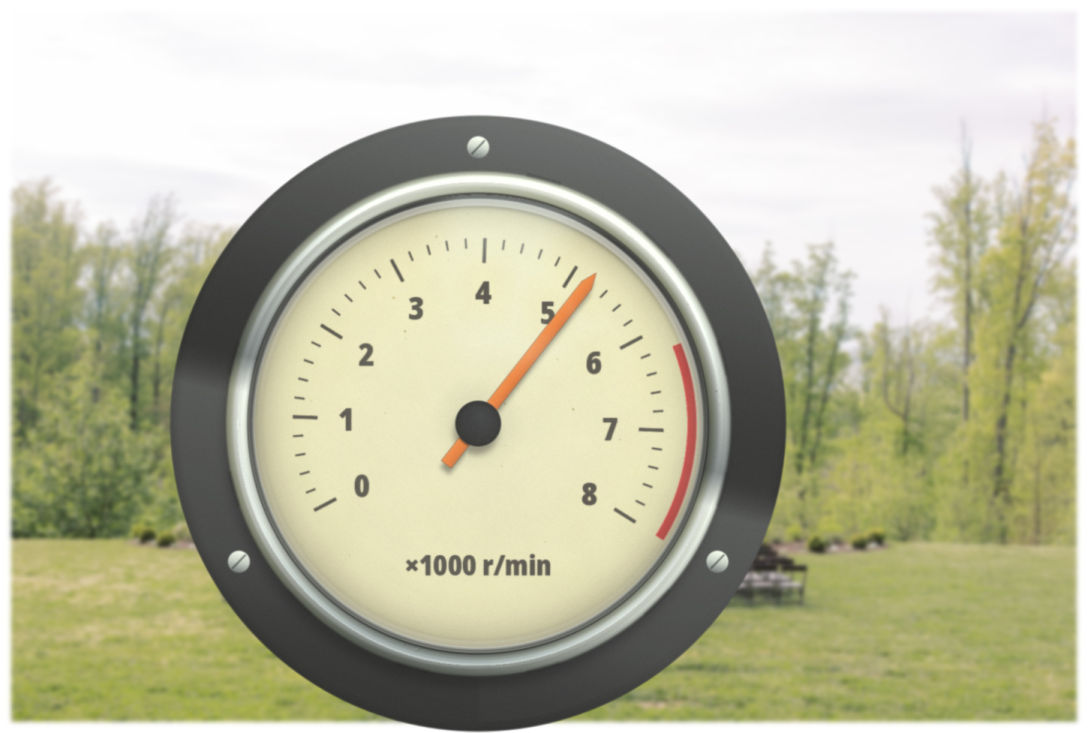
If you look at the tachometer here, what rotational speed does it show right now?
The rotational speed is 5200 rpm
